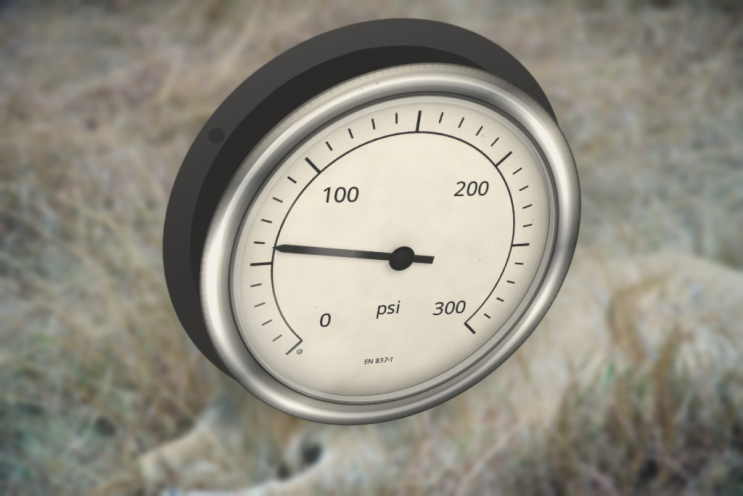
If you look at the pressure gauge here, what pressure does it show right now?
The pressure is 60 psi
